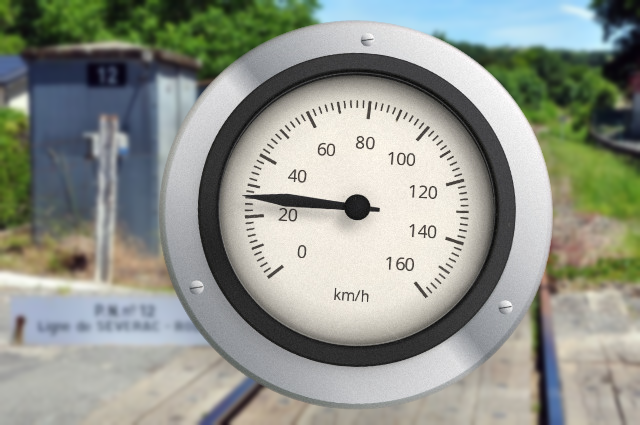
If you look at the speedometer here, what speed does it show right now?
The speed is 26 km/h
